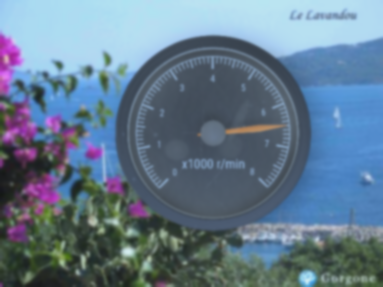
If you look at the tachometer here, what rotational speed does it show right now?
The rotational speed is 6500 rpm
